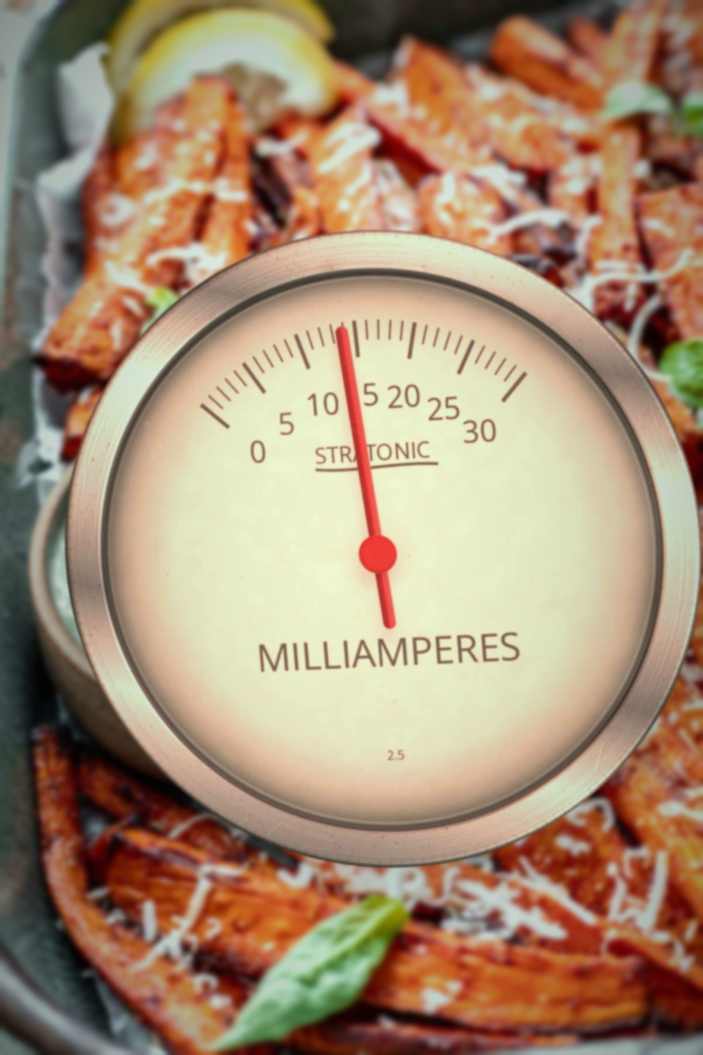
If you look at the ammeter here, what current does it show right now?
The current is 14 mA
